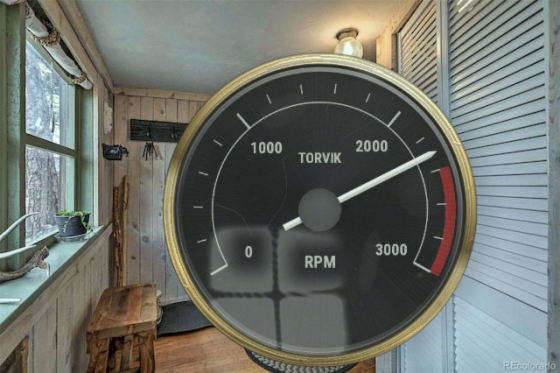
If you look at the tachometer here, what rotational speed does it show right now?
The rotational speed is 2300 rpm
